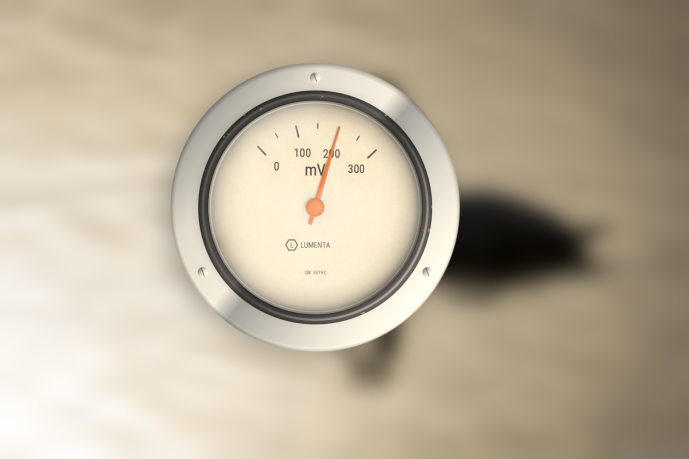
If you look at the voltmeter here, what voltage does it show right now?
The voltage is 200 mV
